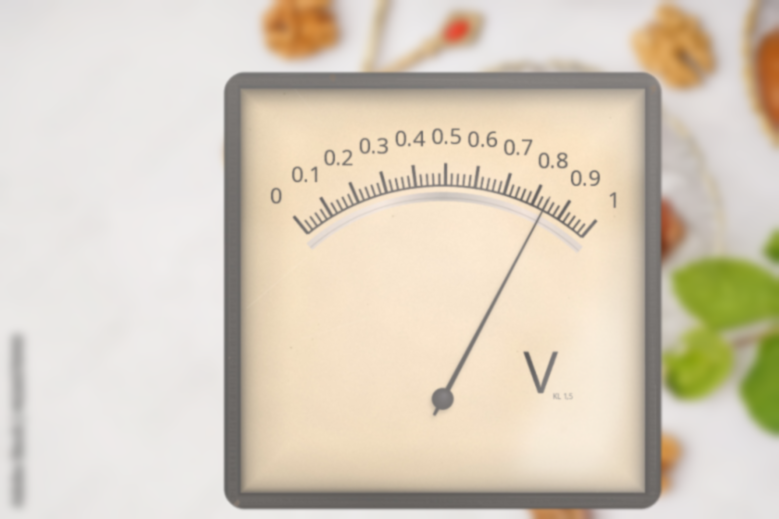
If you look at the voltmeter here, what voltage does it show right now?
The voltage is 0.84 V
